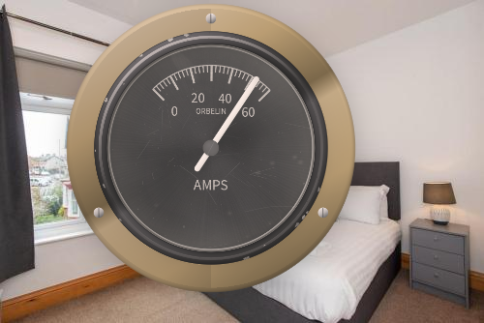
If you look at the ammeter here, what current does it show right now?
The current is 52 A
